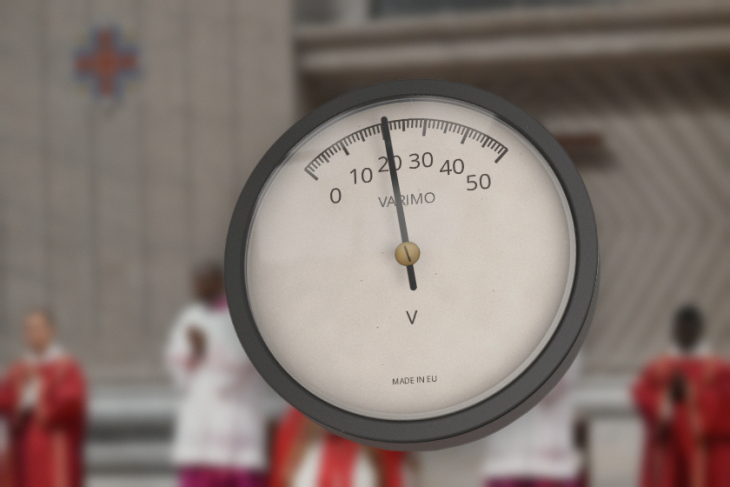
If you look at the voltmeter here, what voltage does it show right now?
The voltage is 21 V
